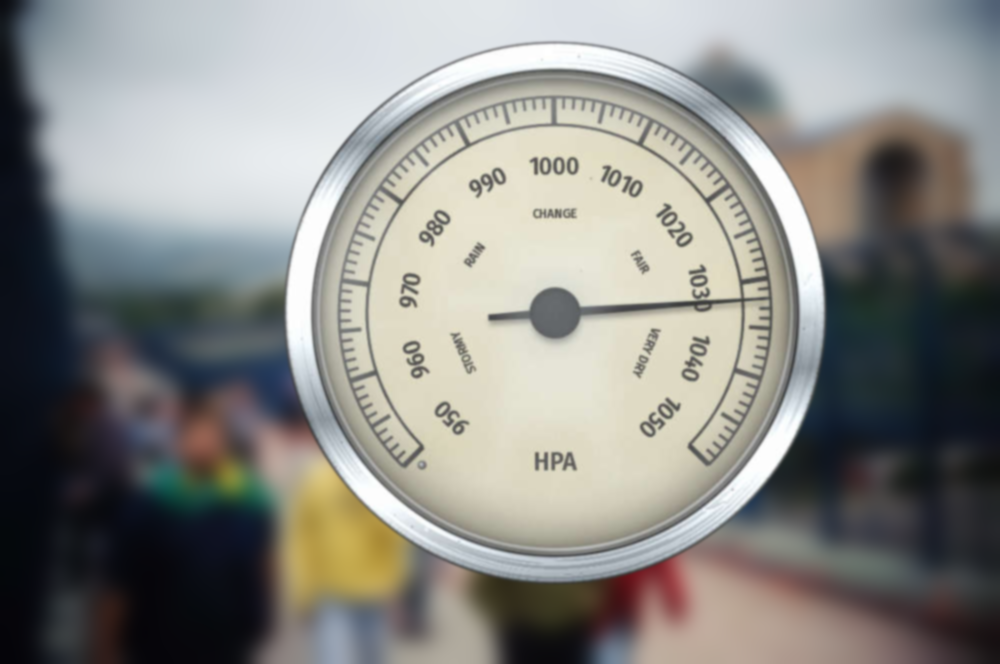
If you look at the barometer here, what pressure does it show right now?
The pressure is 1032 hPa
